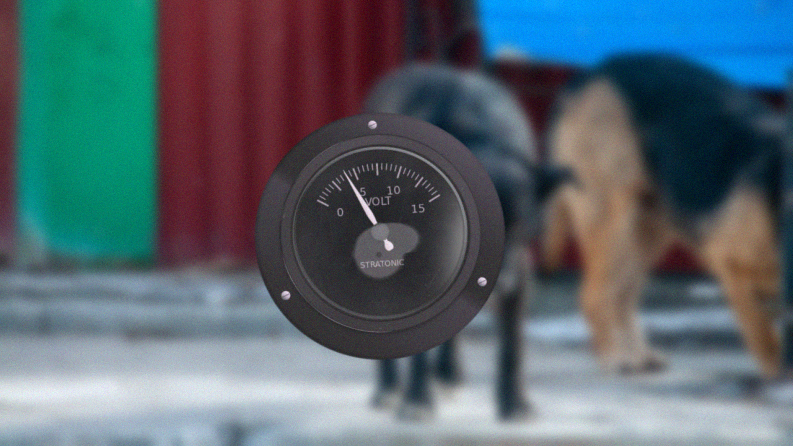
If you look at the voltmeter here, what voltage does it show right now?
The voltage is 4 V
